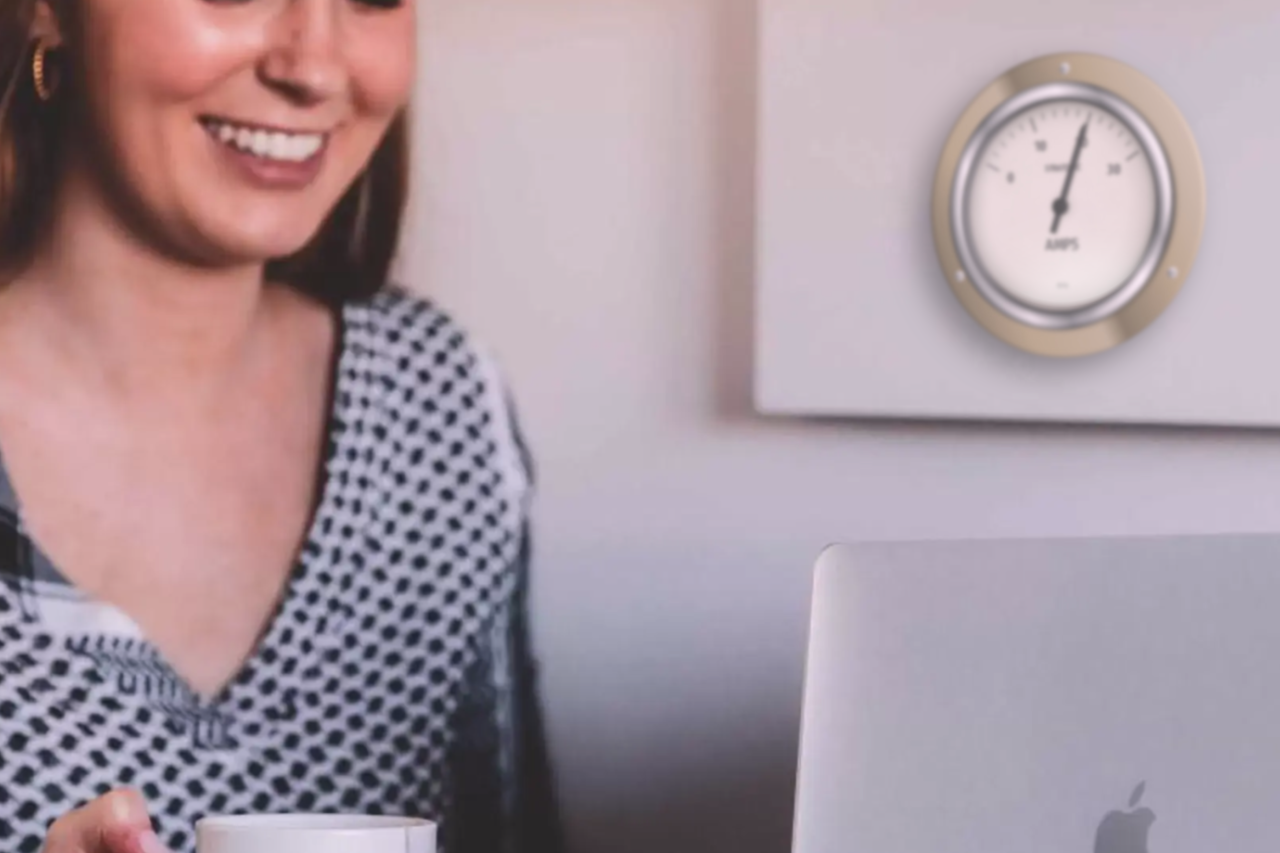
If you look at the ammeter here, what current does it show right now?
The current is 20 A
